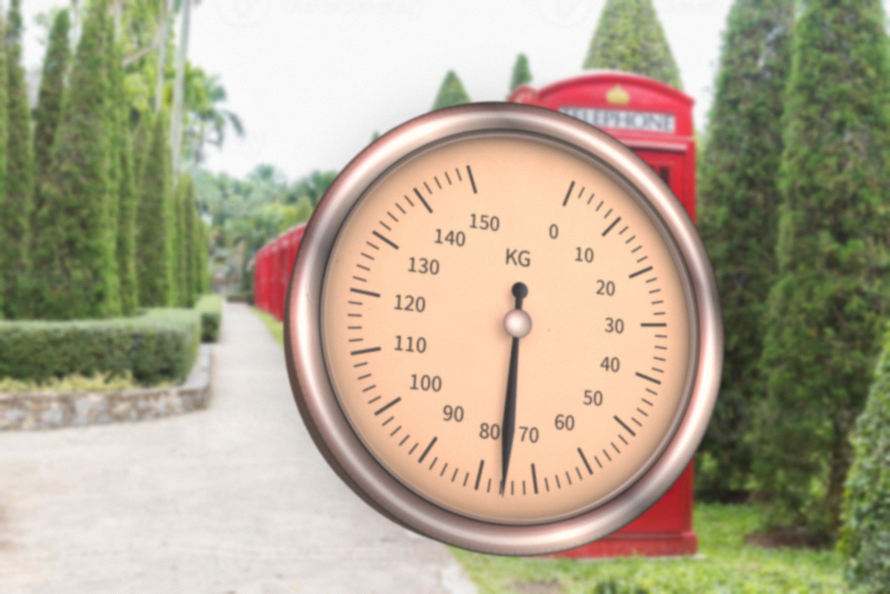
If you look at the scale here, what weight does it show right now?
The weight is 76 kg
